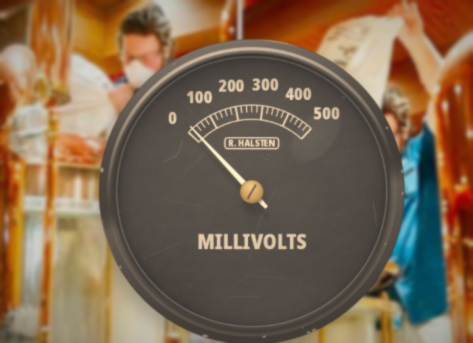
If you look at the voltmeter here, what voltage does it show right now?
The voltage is 20 mV
